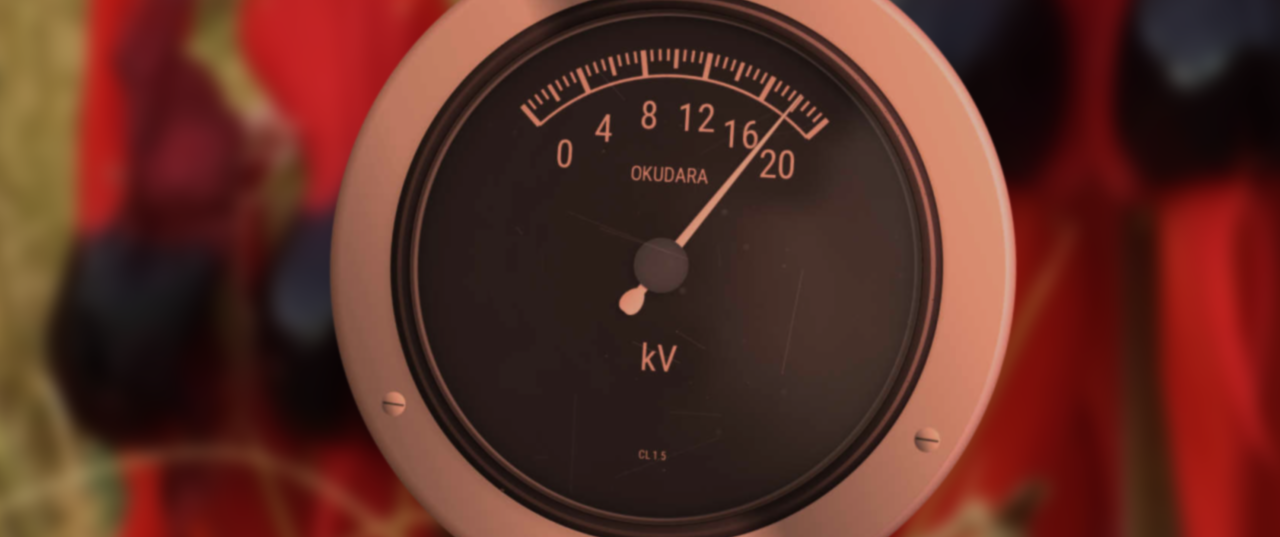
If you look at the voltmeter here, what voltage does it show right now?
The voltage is 18 kV
